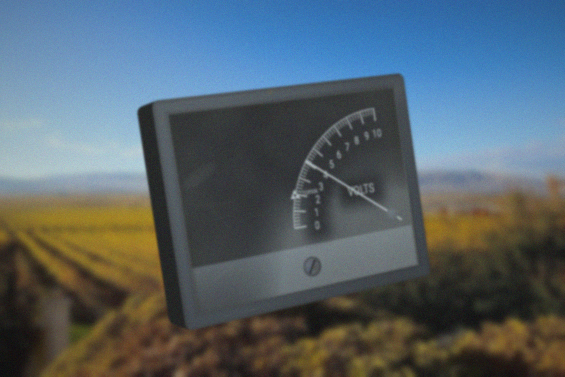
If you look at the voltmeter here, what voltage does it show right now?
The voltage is 4 V
